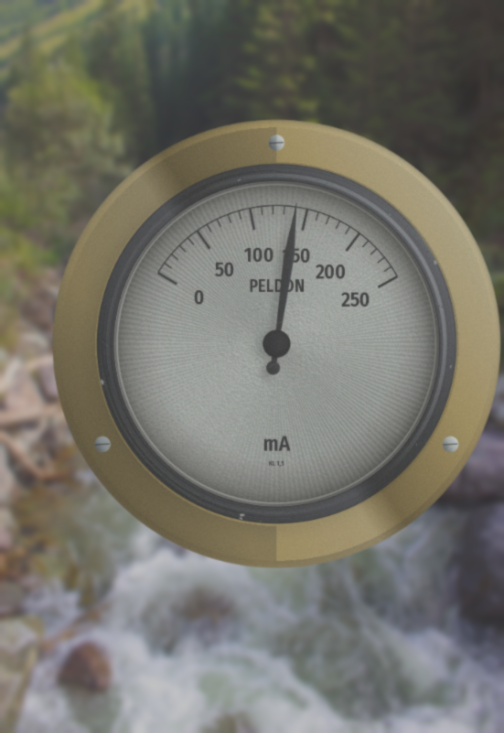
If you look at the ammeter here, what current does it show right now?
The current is 140 mA
